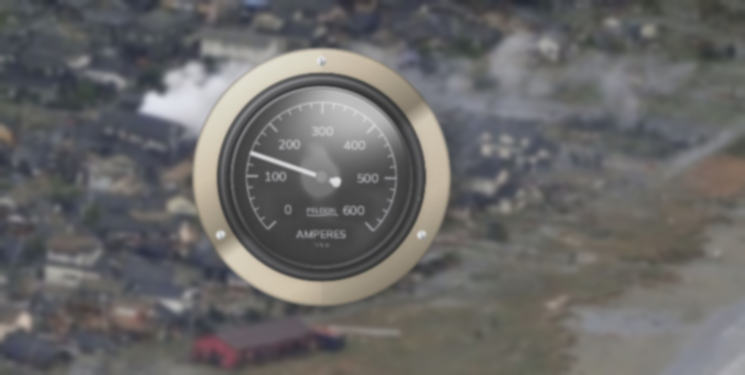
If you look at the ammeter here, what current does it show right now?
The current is 140 A
